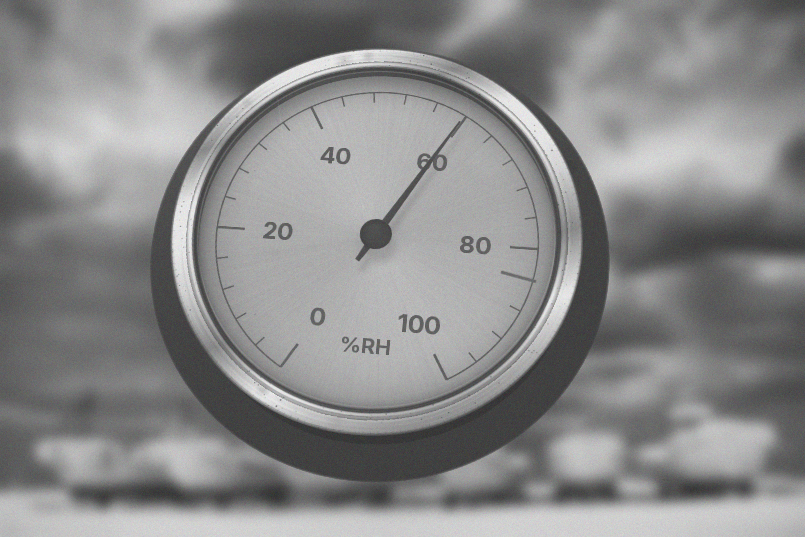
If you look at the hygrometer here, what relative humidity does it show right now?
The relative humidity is 60 %
